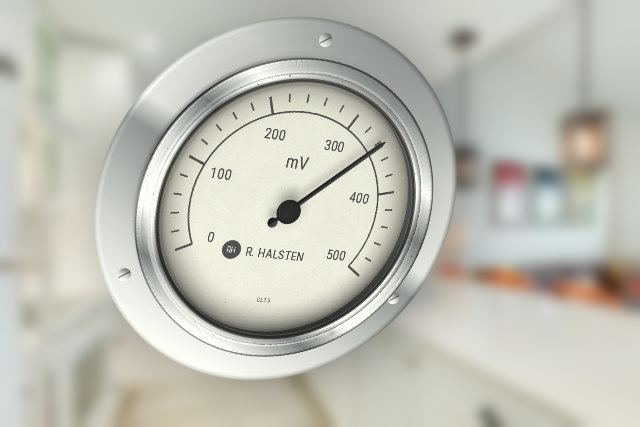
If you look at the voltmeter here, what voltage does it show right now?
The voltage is 340 mV
